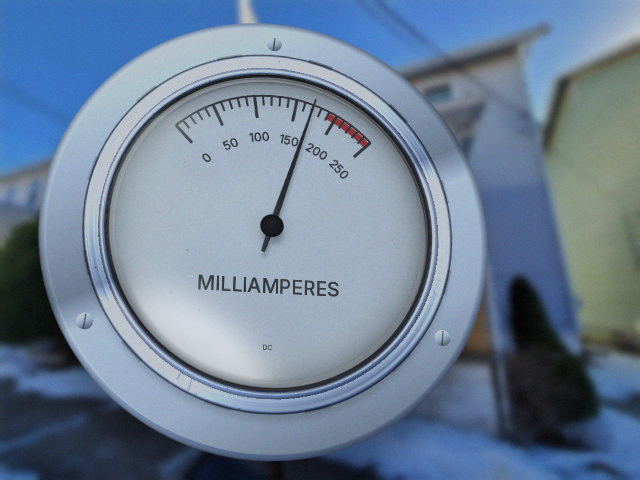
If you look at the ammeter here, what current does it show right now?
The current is 170 mA
